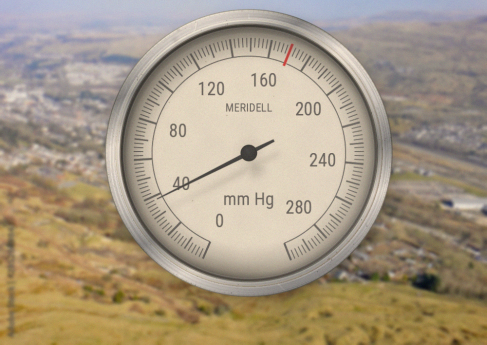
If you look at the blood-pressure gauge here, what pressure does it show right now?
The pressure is 38 mmHg
